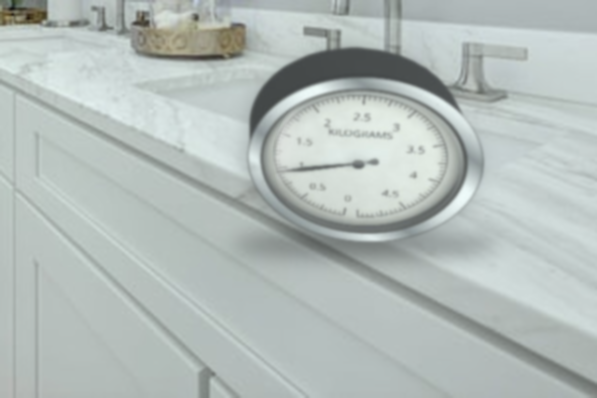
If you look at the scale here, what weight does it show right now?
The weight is 1 kg
